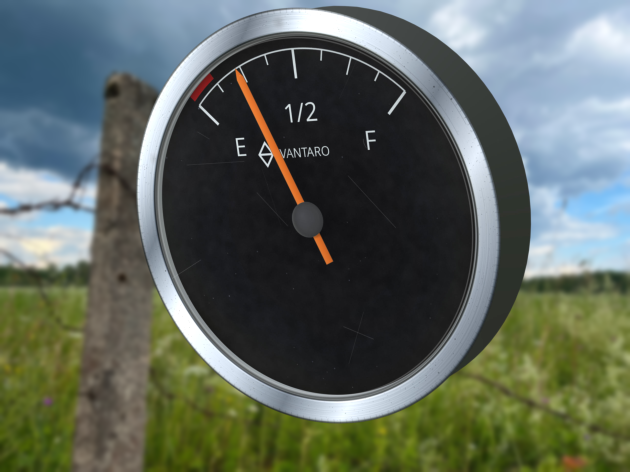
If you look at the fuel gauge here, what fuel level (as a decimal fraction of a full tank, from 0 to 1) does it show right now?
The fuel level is 0.25
